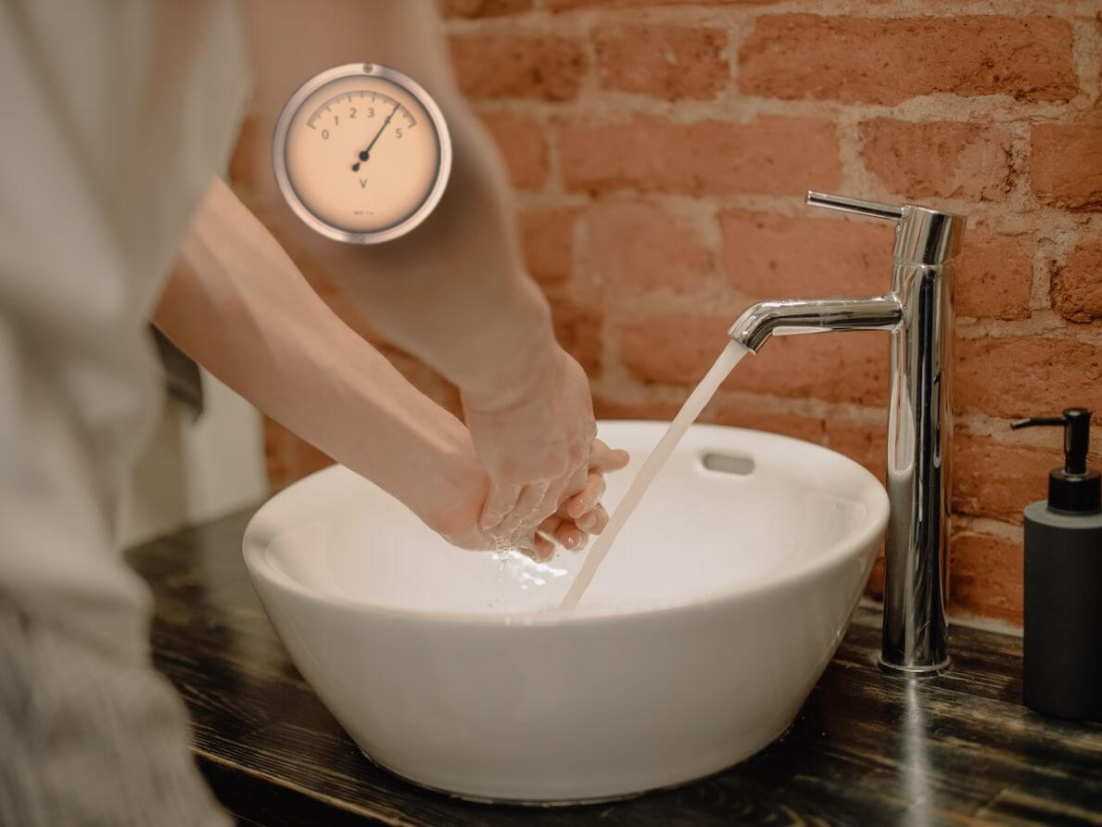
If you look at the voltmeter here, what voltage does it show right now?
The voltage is 4 V
